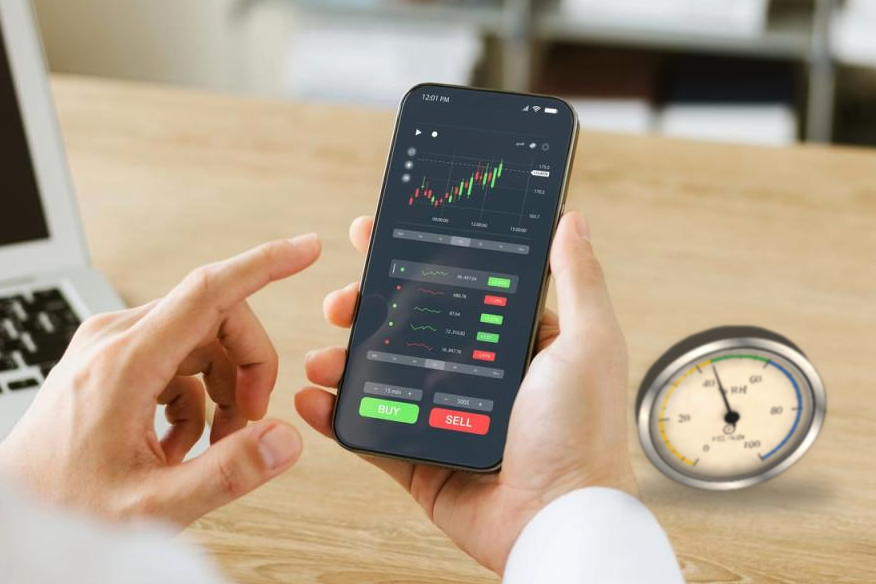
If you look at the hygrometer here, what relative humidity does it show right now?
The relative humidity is 44 %
